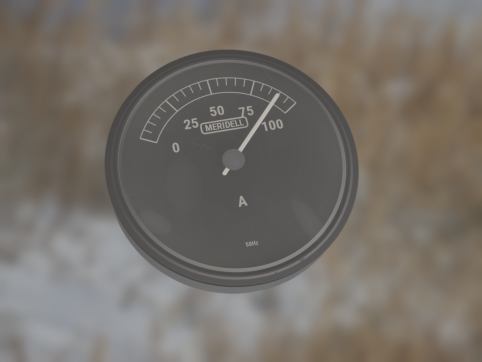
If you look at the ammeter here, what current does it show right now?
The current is 90 A
